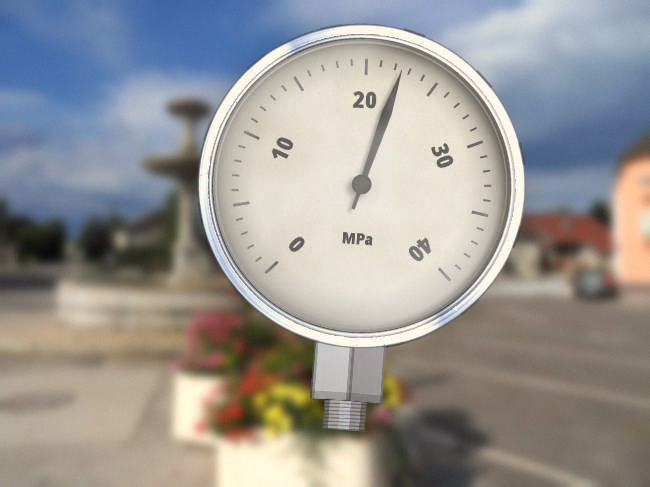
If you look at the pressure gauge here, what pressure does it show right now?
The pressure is 22.5 MPa
